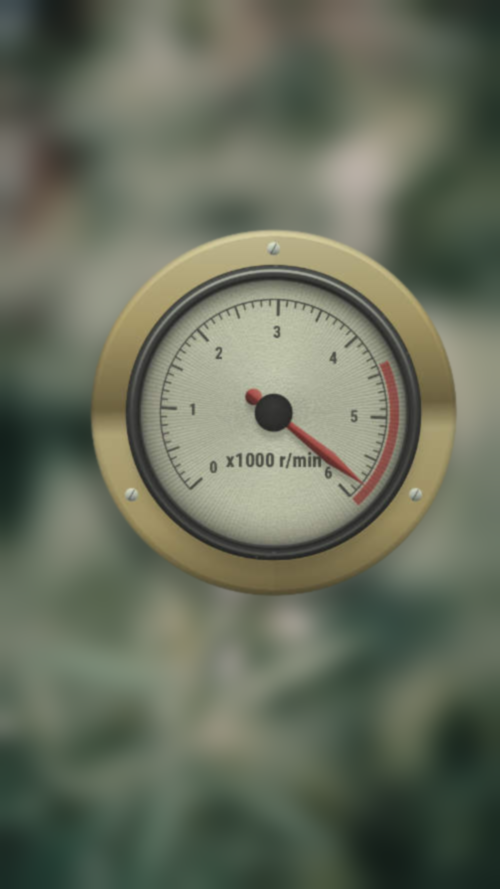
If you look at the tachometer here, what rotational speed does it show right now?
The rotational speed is 5800 rpm
